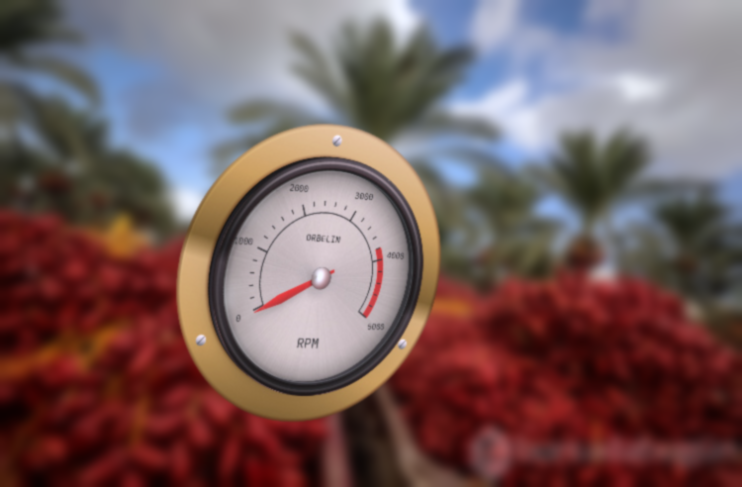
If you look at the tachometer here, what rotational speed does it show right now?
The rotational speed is 0 rpm
